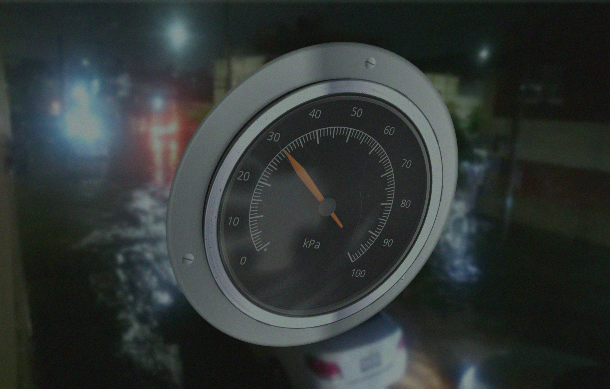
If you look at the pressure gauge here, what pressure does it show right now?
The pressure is 30 kPa
